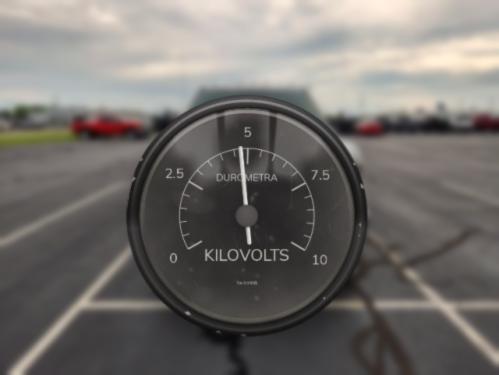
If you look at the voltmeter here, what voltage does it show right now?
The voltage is 4.75 kV
